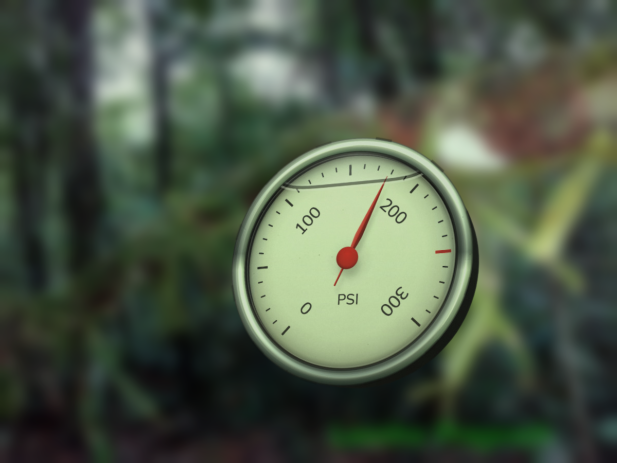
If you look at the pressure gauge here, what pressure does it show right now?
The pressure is 180 psi
